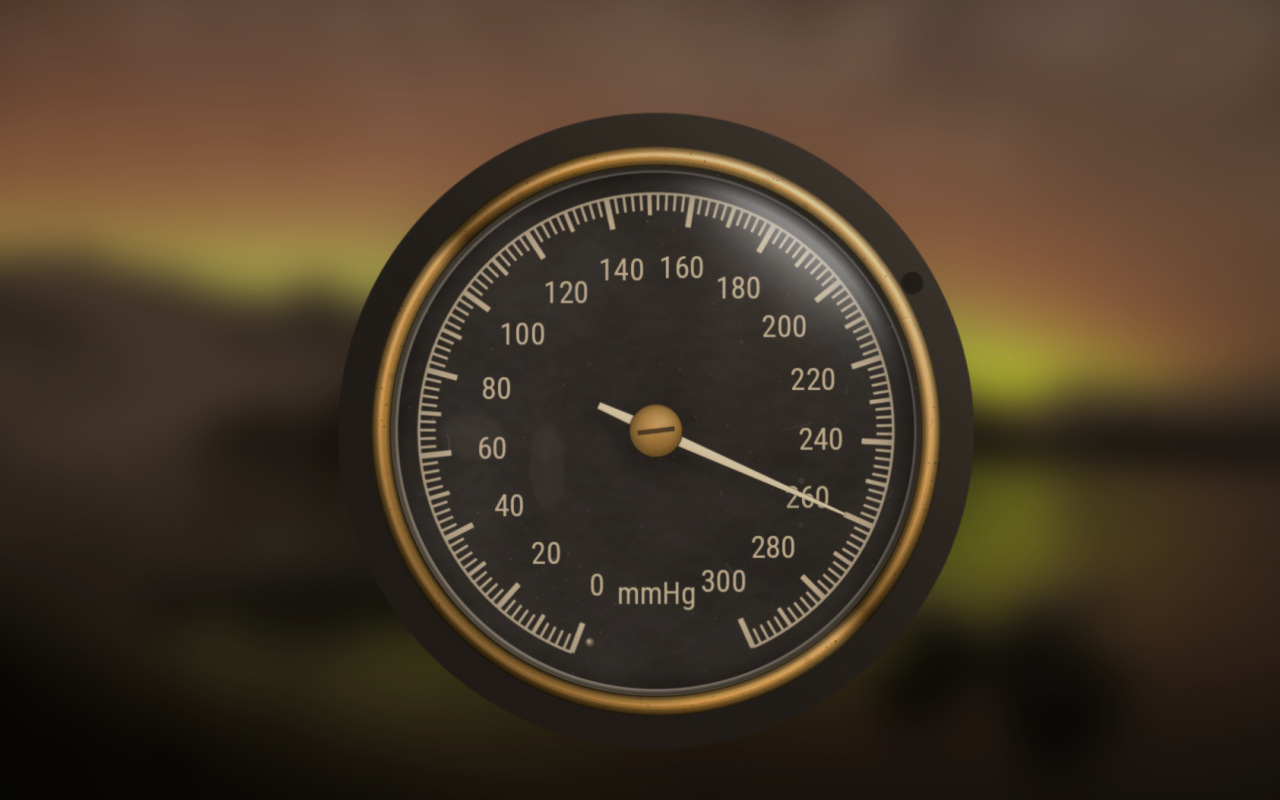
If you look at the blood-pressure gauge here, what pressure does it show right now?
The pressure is 260 mmHg
